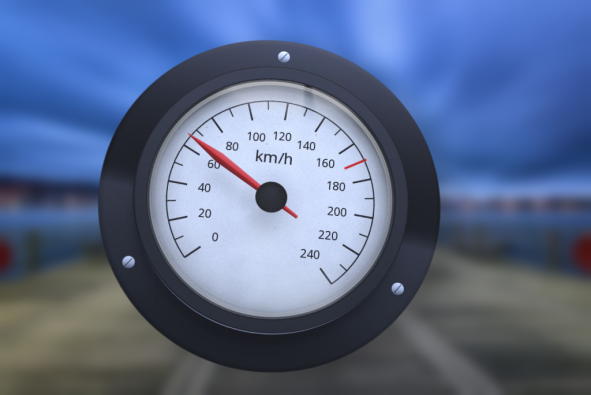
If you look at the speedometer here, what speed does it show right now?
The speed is 65 km/h
